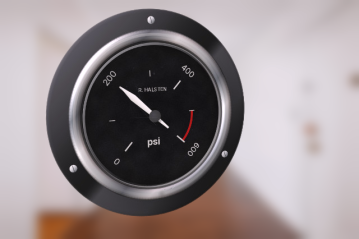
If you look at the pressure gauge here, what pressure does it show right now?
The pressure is 200 psi
